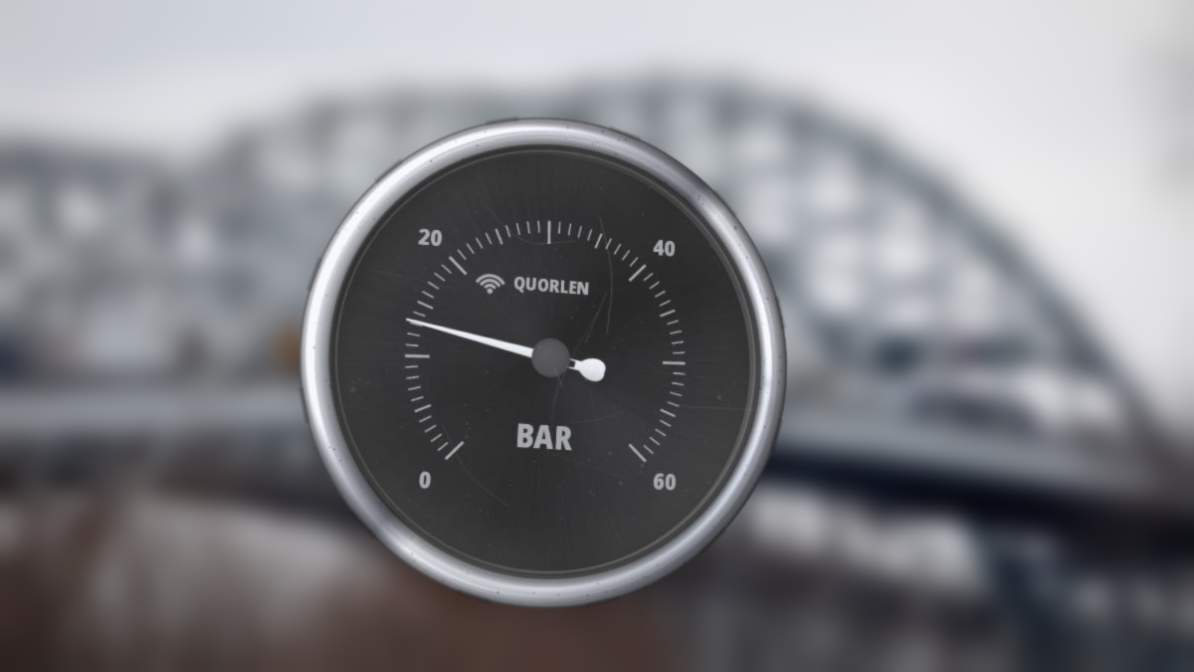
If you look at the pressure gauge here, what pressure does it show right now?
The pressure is 13 bar
